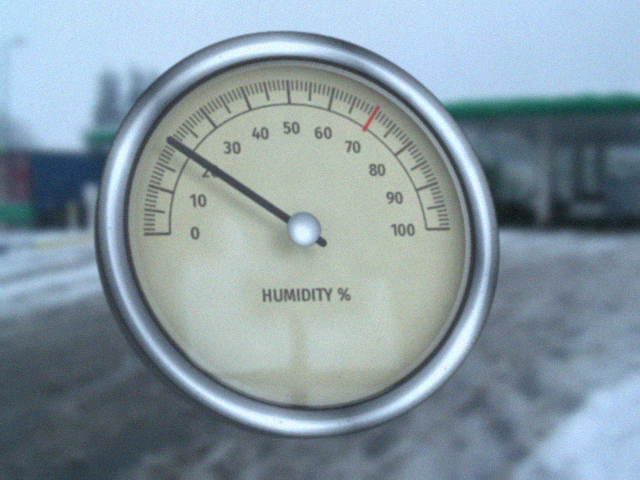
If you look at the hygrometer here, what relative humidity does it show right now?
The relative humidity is 20 %
